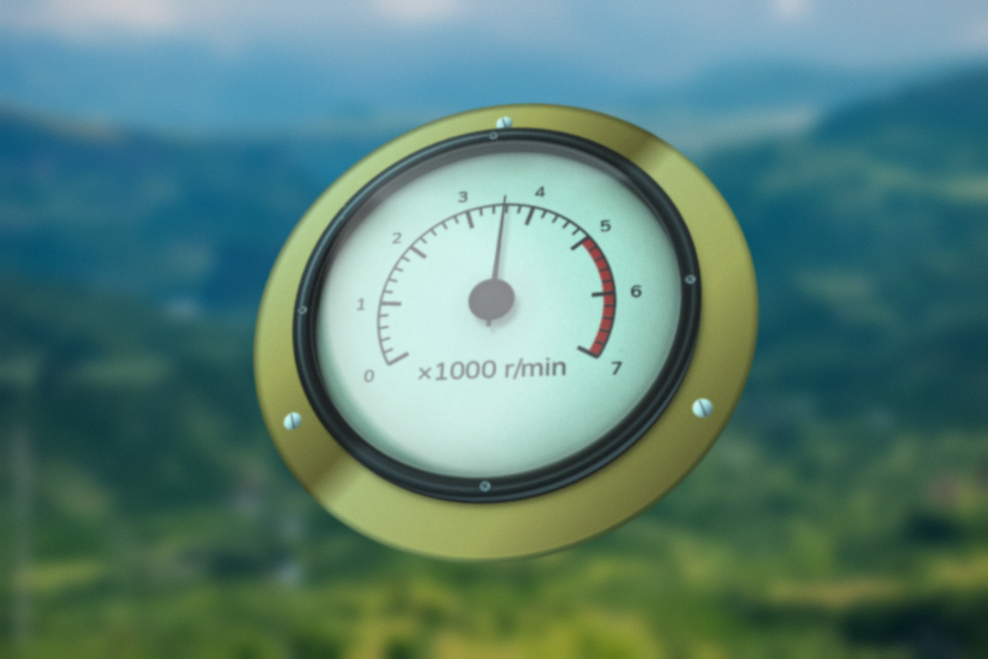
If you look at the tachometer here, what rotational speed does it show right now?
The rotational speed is 3600 rpm
